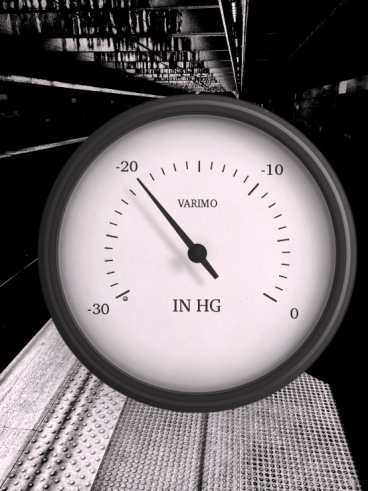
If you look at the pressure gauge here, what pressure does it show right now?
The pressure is -20 inHg
